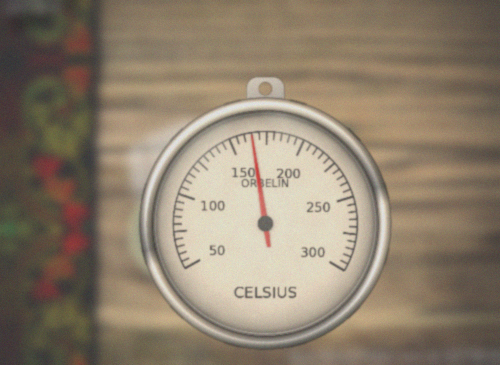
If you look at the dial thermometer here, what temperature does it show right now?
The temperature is 165 °C
